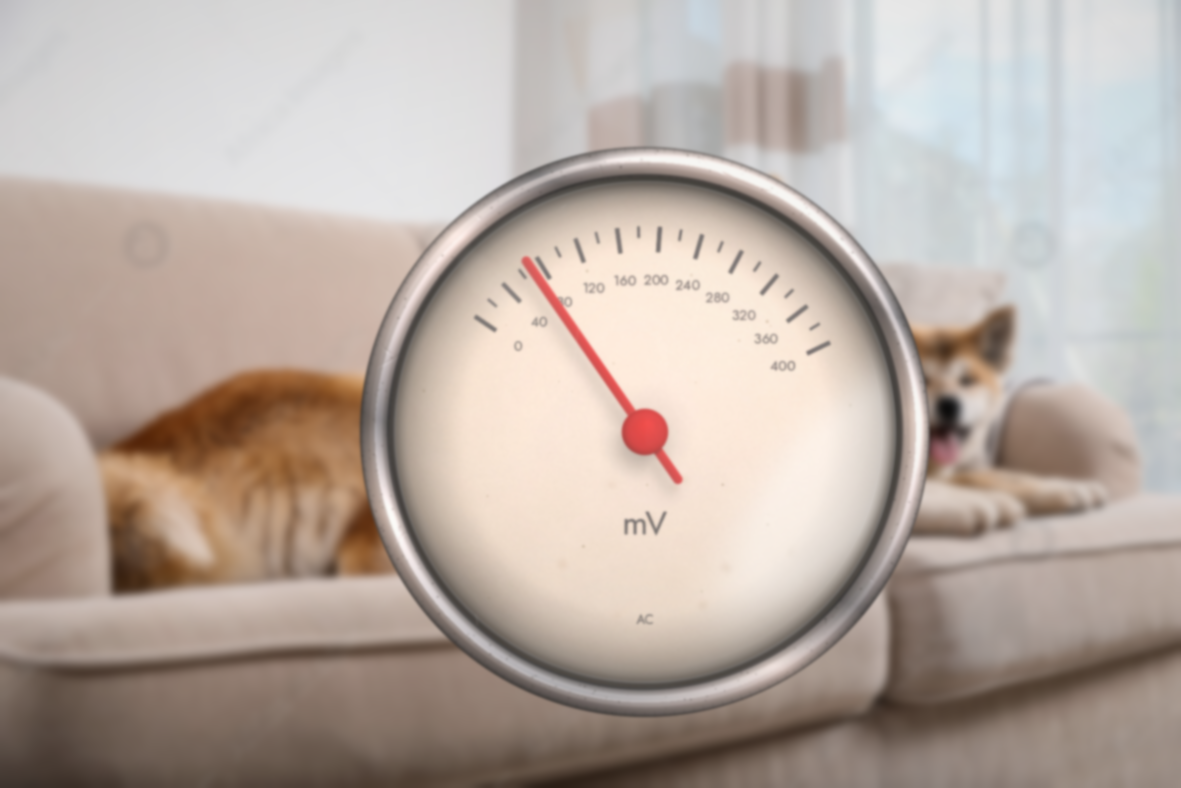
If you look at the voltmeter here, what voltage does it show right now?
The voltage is 70 mV
